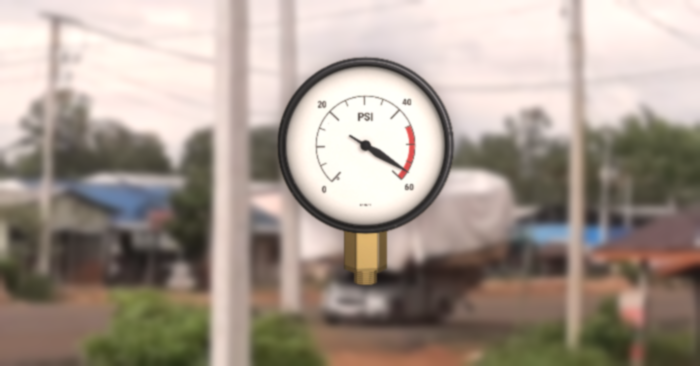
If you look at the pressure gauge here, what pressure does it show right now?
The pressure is 57.5 psi
